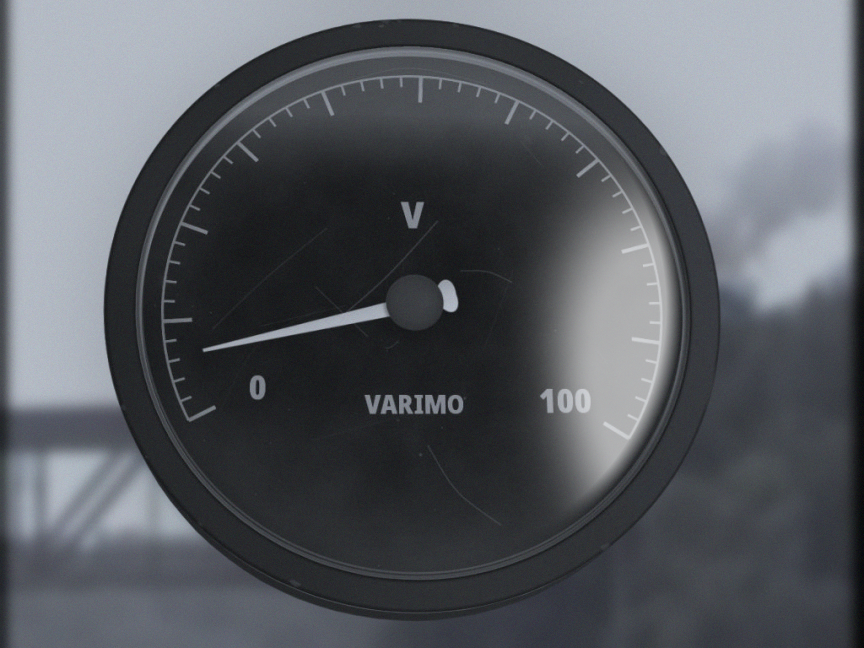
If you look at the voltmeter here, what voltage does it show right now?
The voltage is 6 V
